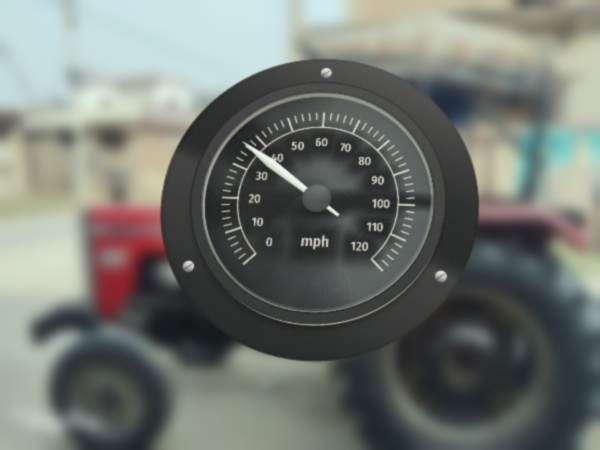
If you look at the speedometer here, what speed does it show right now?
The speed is 36 mph
